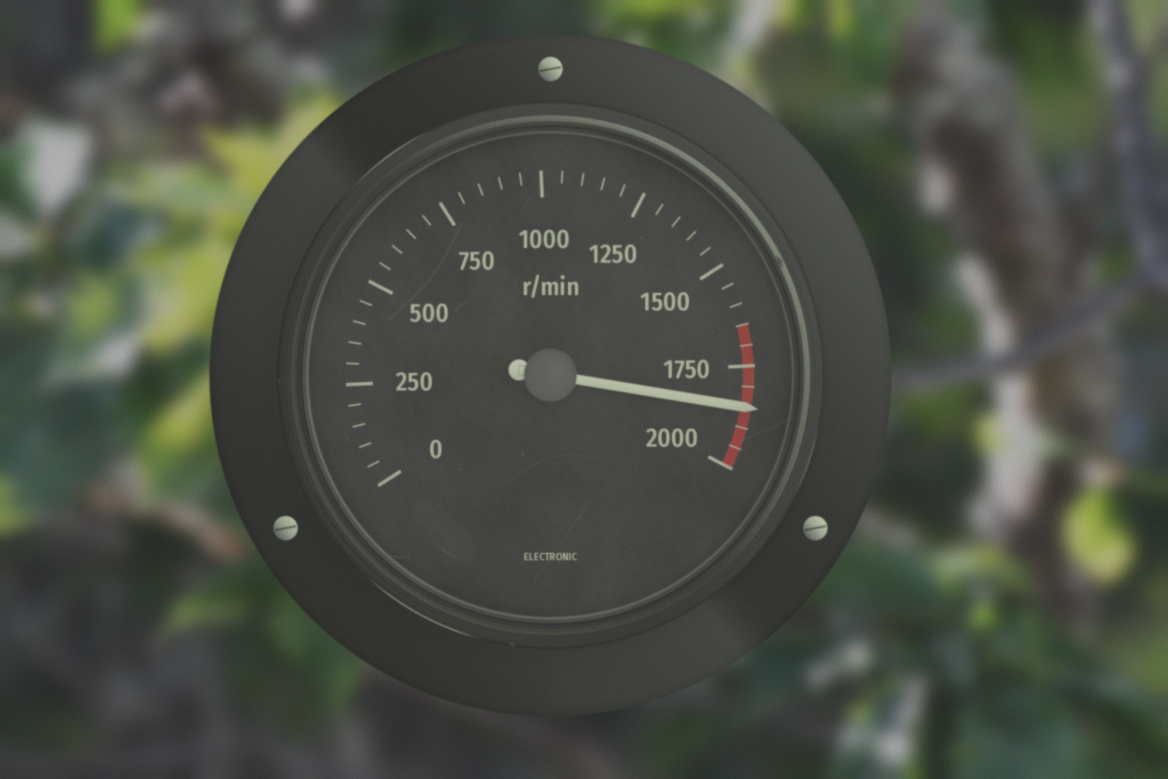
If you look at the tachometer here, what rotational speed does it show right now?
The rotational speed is 1850 rpm
